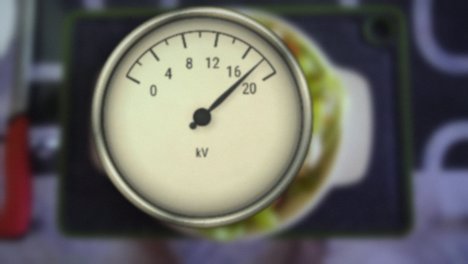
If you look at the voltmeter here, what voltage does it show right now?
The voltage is 18 kV
